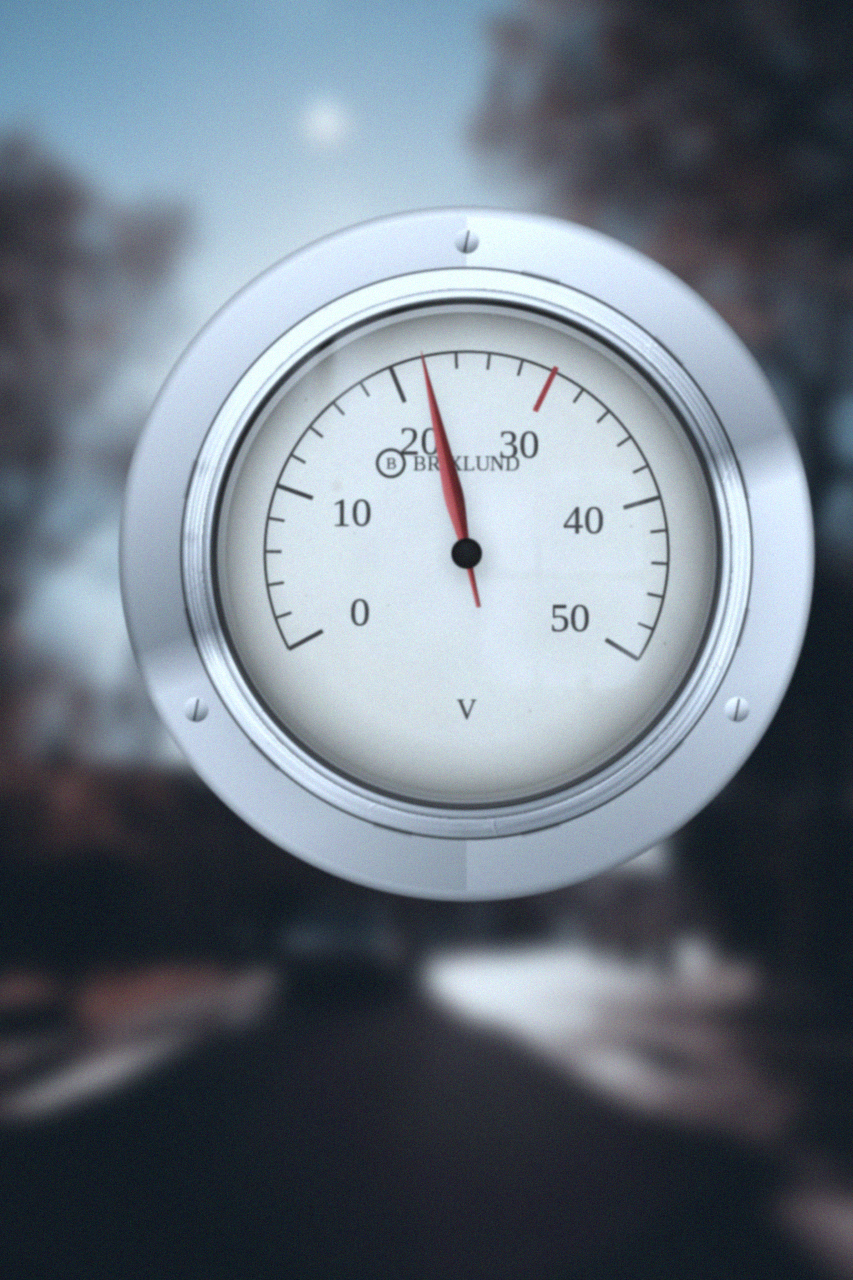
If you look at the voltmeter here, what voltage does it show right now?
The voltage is 22 V
